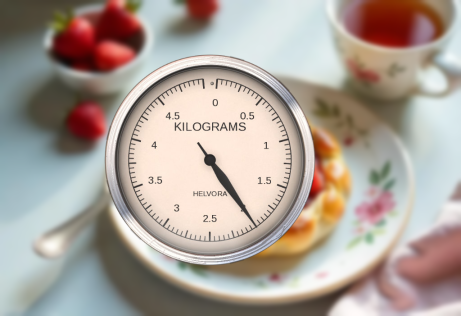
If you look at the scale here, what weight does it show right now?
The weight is 2 kg
